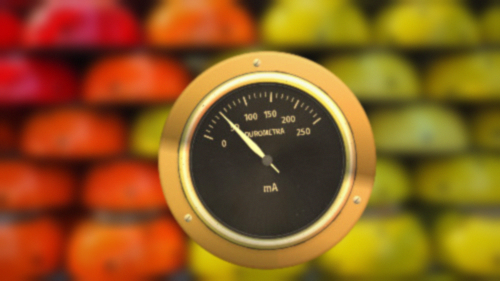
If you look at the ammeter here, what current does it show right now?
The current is 50 mA
